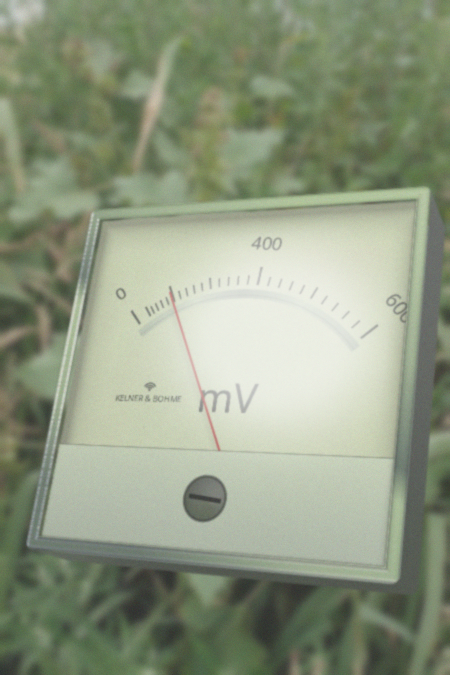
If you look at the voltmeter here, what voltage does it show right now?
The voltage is 200 mV
